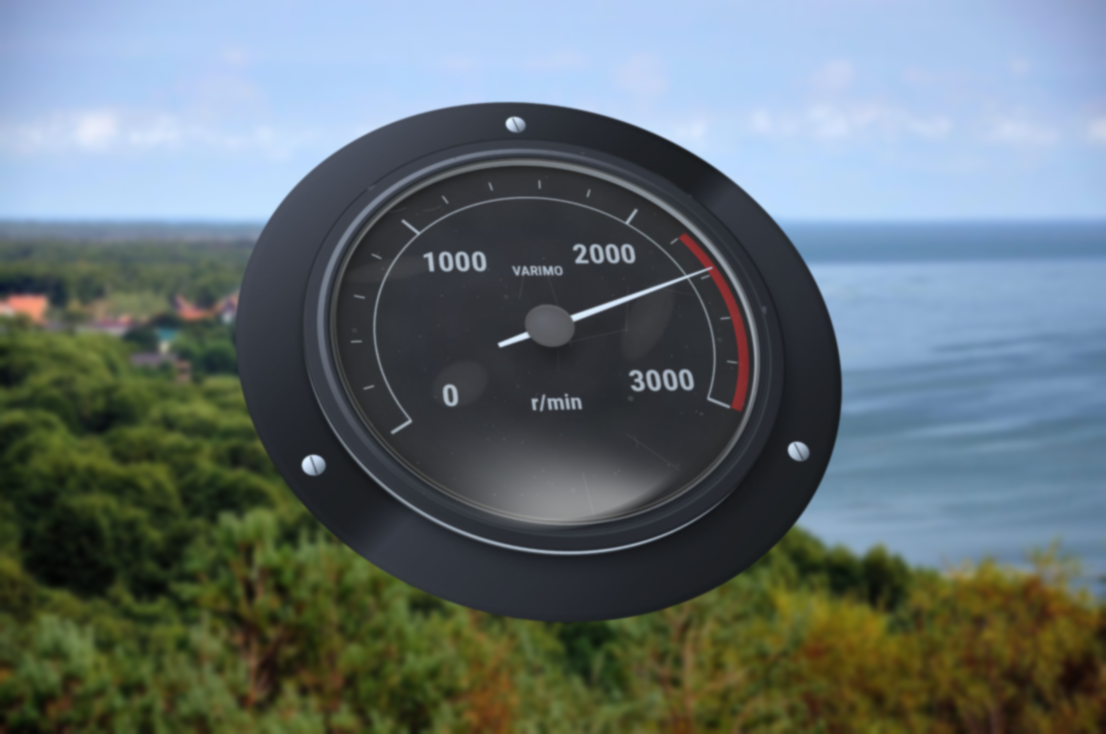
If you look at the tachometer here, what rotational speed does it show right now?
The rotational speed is 2400 rpm
